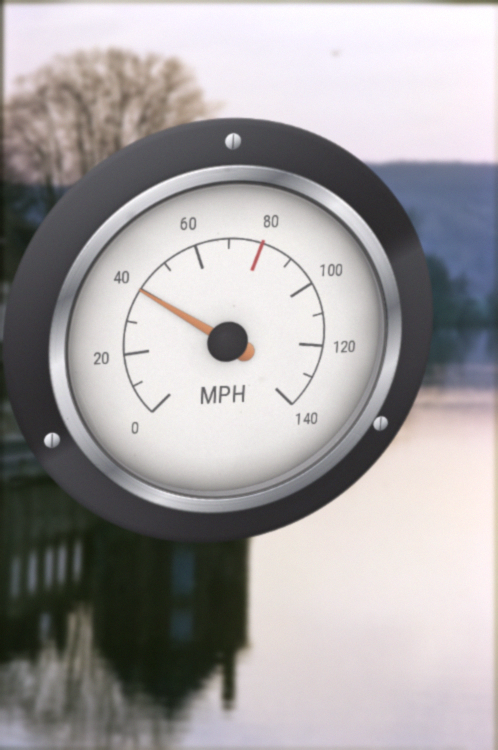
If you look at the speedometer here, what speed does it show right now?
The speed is 40 mph
